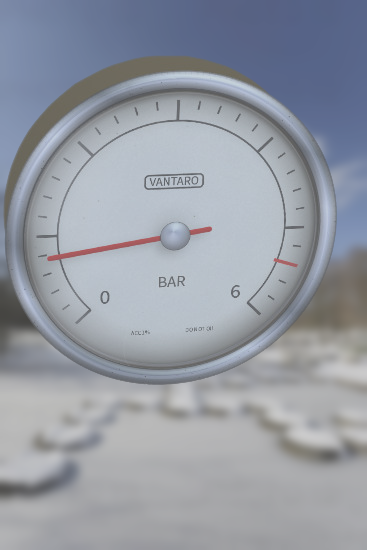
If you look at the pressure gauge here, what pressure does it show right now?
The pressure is 0.8 bar
